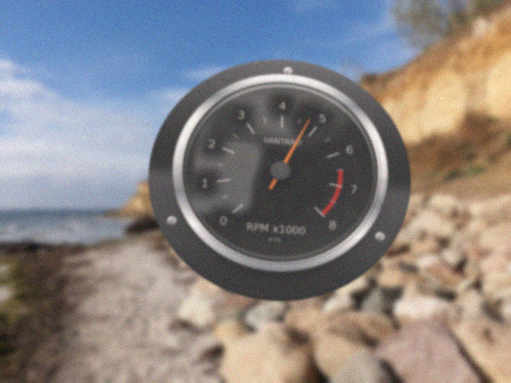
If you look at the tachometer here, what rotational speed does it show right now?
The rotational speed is 4750 rpm
